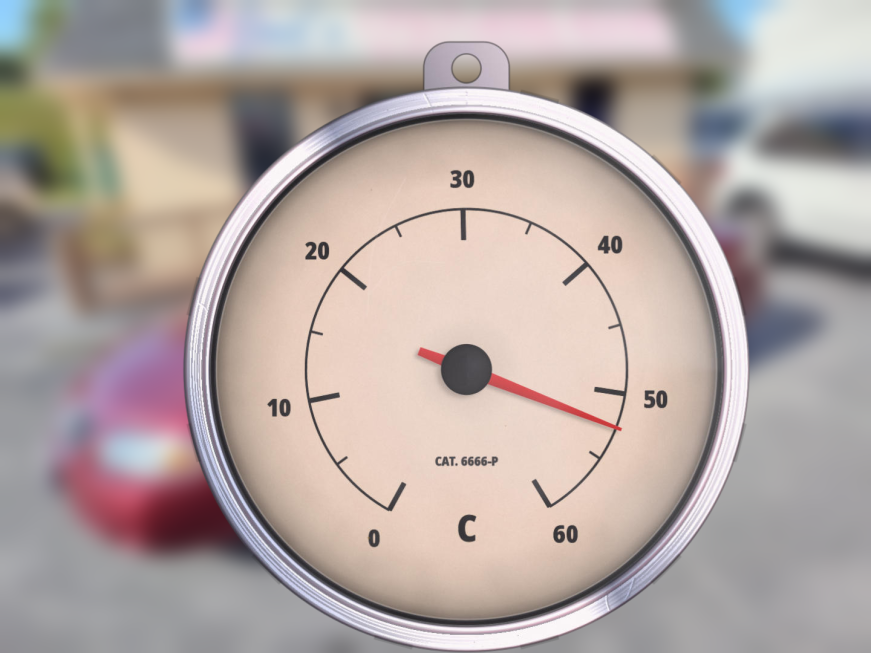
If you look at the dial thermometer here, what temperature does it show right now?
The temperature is 52.5 °C
